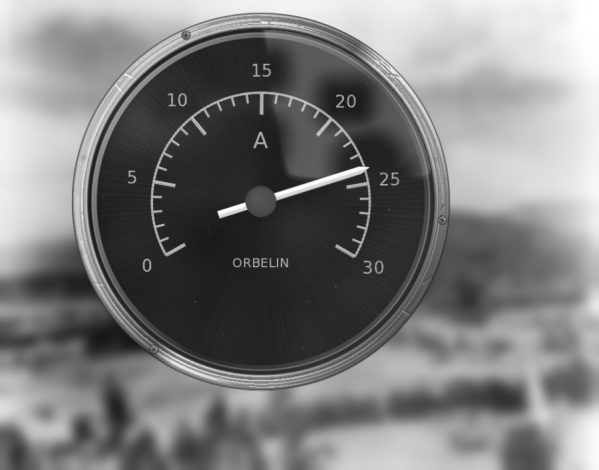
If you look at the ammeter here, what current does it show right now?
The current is 24 A
